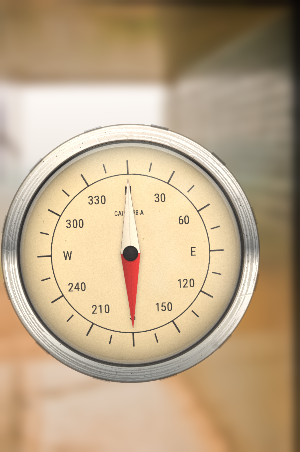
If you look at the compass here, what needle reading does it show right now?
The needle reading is 180 °
